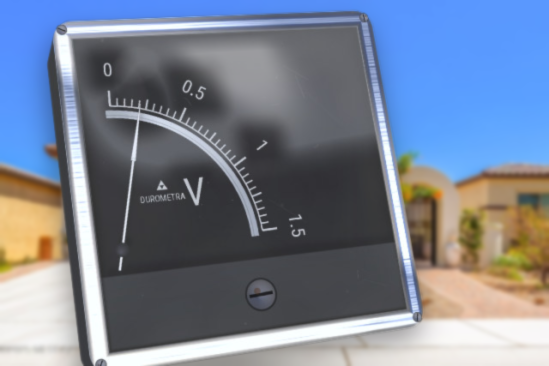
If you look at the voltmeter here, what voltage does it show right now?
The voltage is 0.2 V
